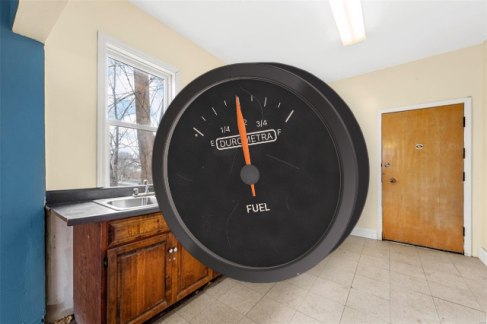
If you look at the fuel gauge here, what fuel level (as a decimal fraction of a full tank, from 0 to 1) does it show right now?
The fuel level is 0.5
